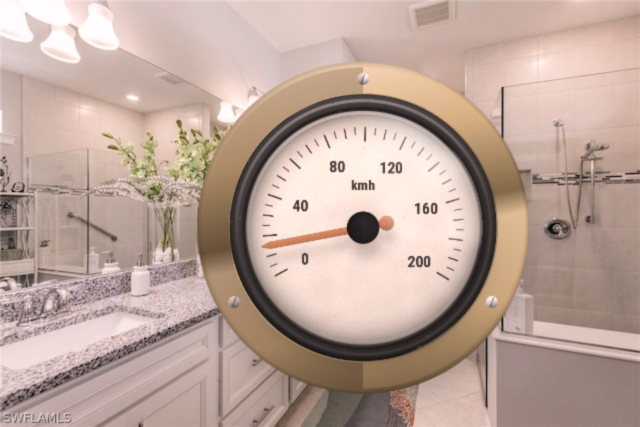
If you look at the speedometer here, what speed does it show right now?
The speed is 15 km/h
